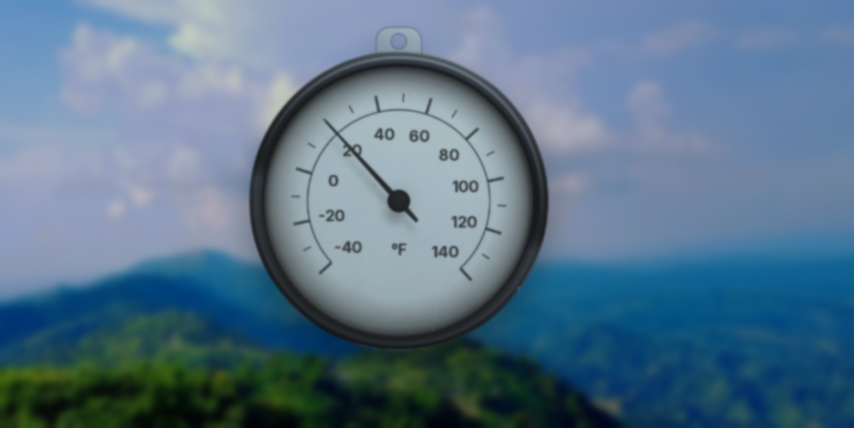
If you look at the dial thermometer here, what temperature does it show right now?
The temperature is 20 °F
